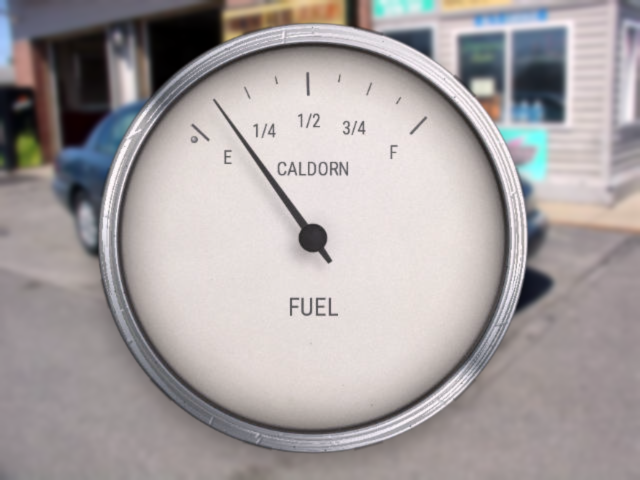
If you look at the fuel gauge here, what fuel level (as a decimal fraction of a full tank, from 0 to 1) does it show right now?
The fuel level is 0.125
